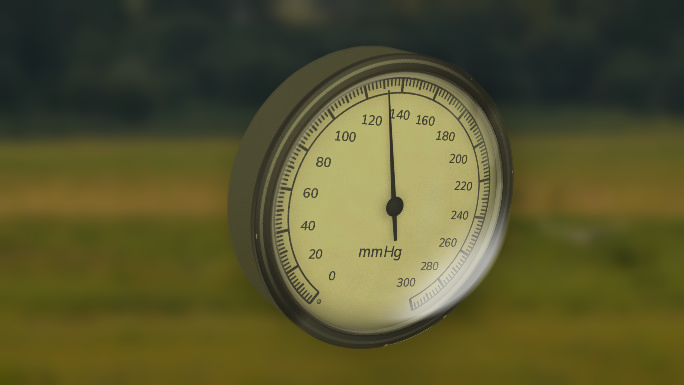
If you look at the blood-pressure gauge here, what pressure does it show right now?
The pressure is 130 mmHg
